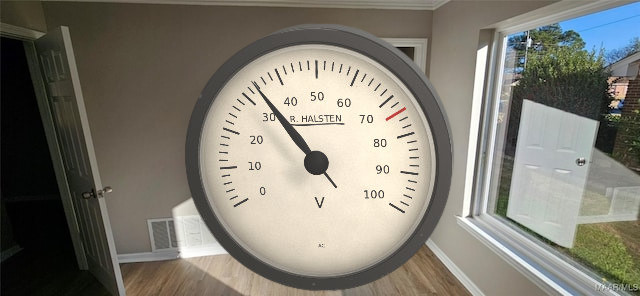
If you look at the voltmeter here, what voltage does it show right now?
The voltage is 34 V
